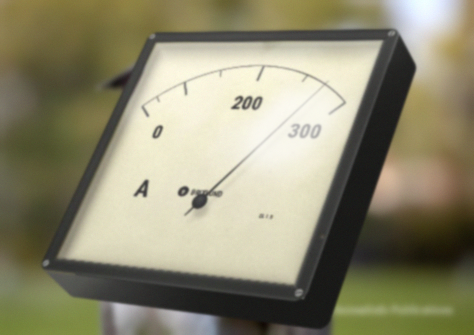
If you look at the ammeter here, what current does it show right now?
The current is 275 A
